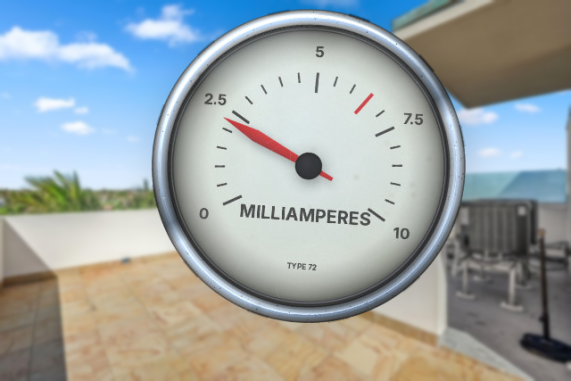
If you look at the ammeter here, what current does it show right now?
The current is 2.25 mA
